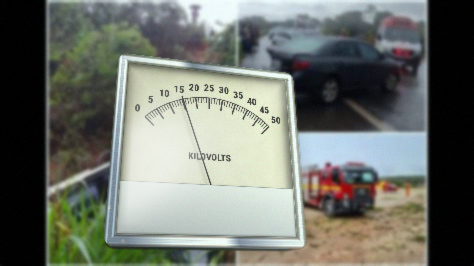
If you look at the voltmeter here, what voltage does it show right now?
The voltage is 15 kV
